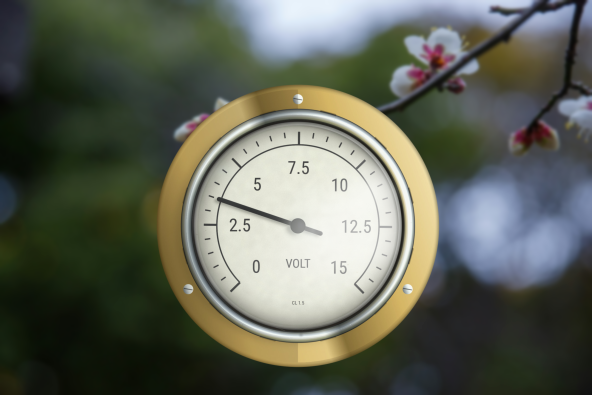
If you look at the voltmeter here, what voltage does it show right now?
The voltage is 3.5 V
